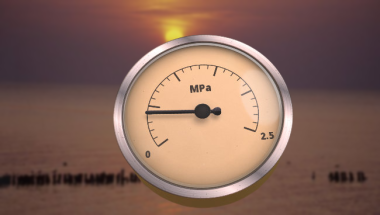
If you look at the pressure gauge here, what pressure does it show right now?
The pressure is 0.4 MPa
